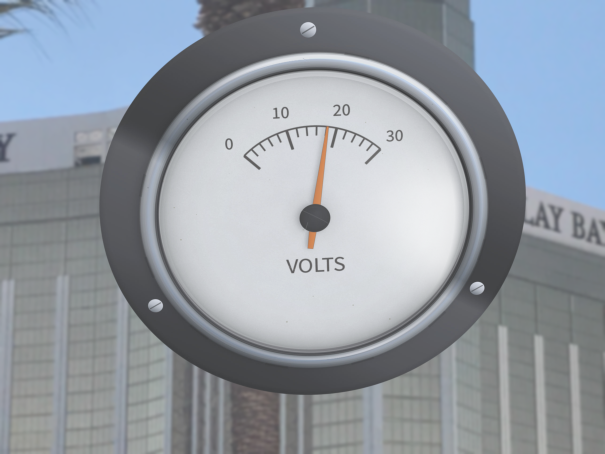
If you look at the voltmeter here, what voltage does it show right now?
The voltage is 18 V
